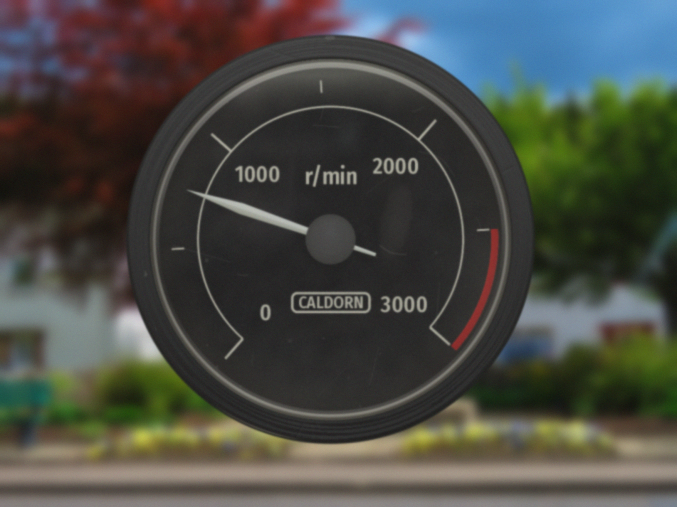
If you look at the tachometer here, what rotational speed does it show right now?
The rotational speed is 750 rpm
